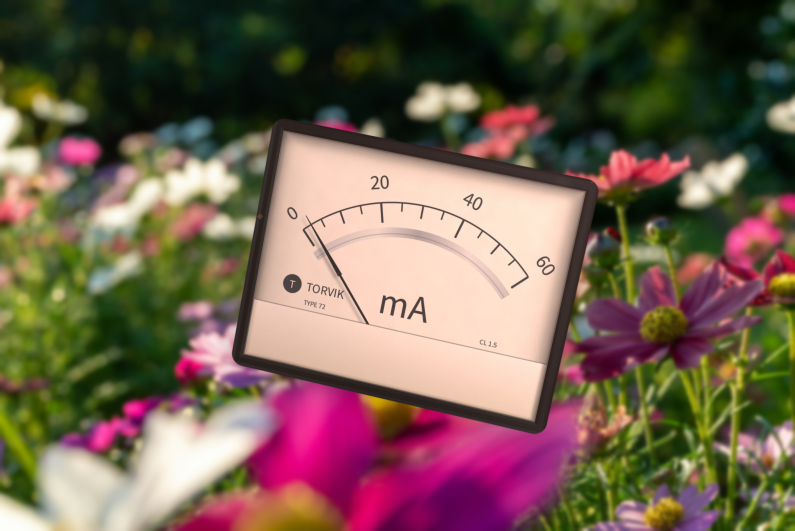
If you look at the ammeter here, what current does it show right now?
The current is 2.5 mA
